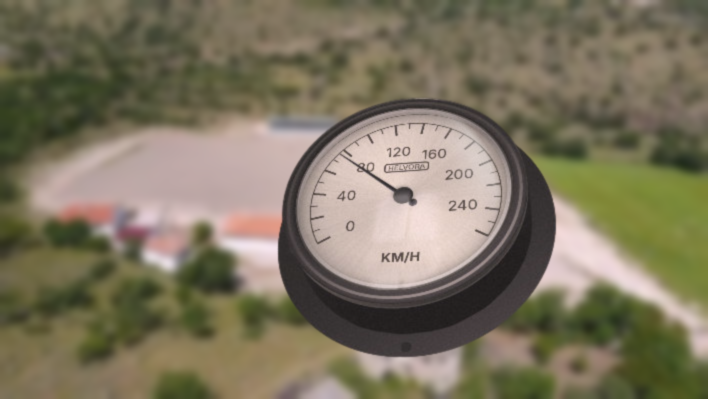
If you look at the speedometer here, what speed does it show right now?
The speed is 75 km/h
